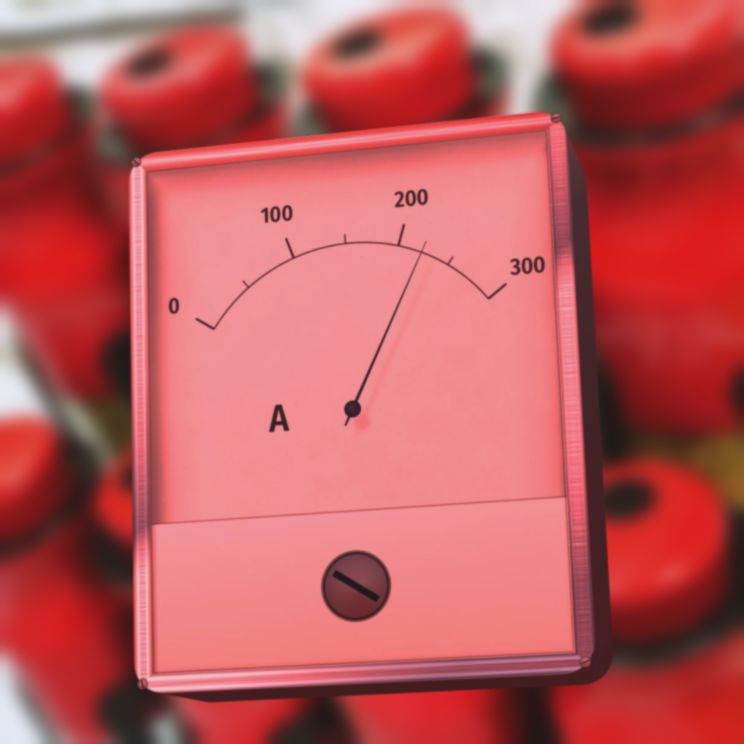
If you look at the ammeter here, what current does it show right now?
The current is 225 A
